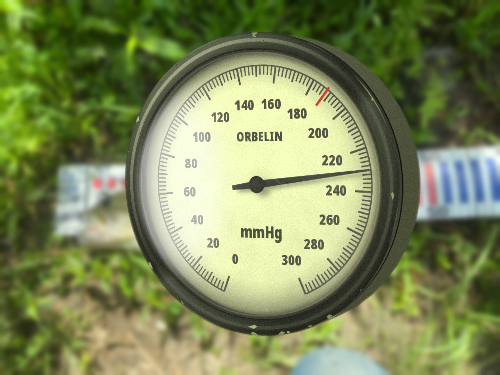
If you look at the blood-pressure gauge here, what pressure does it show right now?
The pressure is 230 mmHg
